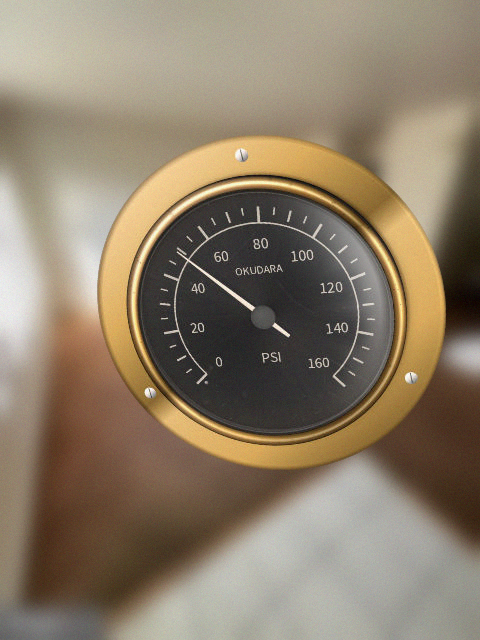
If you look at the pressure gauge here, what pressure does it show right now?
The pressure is 50 psi
